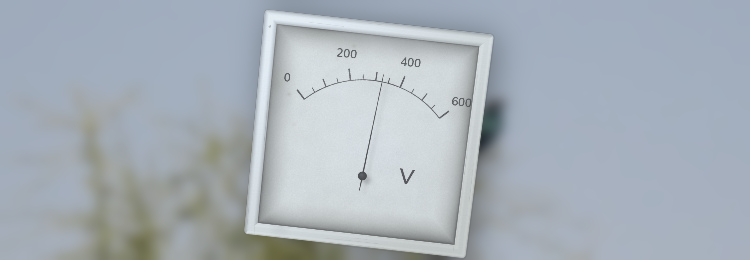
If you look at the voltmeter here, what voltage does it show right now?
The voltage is 325 V
